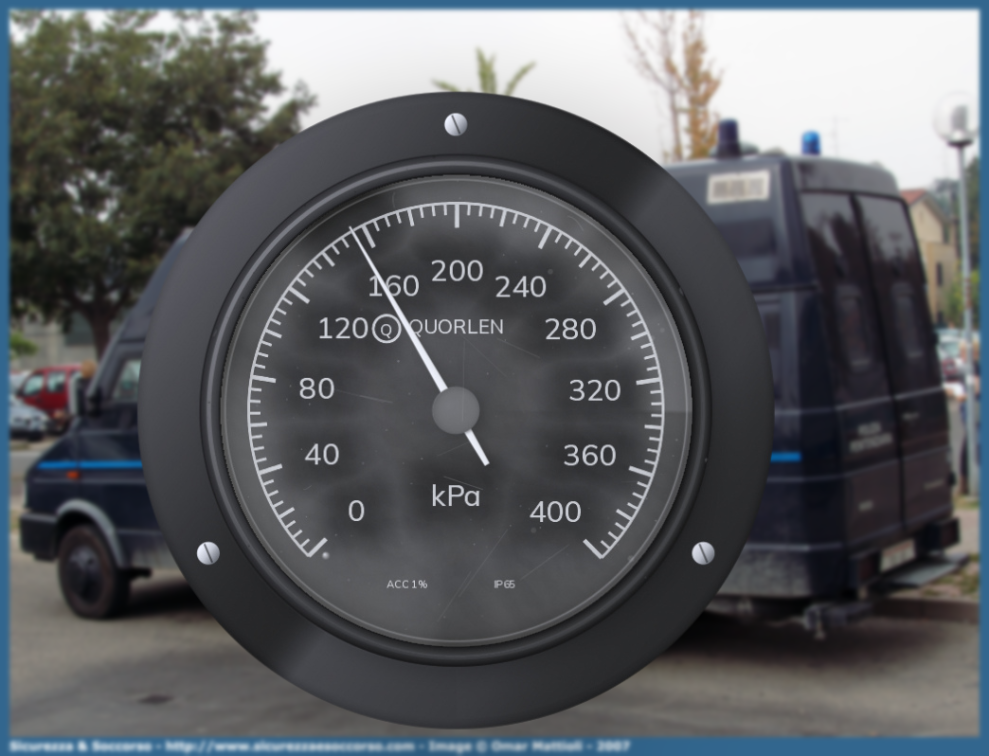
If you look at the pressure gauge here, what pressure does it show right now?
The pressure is 155 kPa
